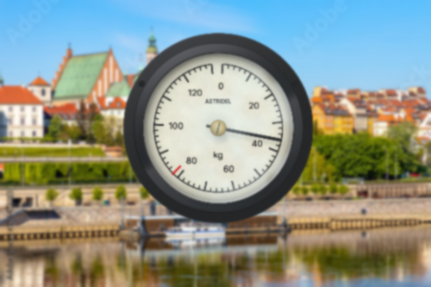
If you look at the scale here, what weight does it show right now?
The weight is 36 kg
